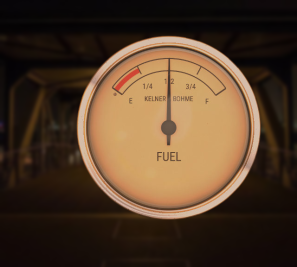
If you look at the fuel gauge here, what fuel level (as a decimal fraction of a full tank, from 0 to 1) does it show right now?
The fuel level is 0.5
